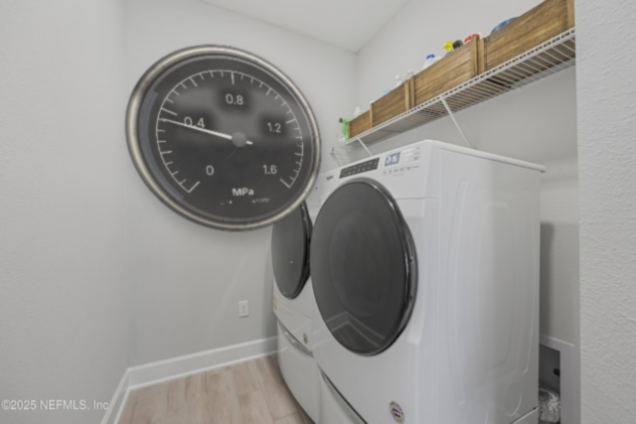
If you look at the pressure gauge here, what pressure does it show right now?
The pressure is 0.35 MPa
